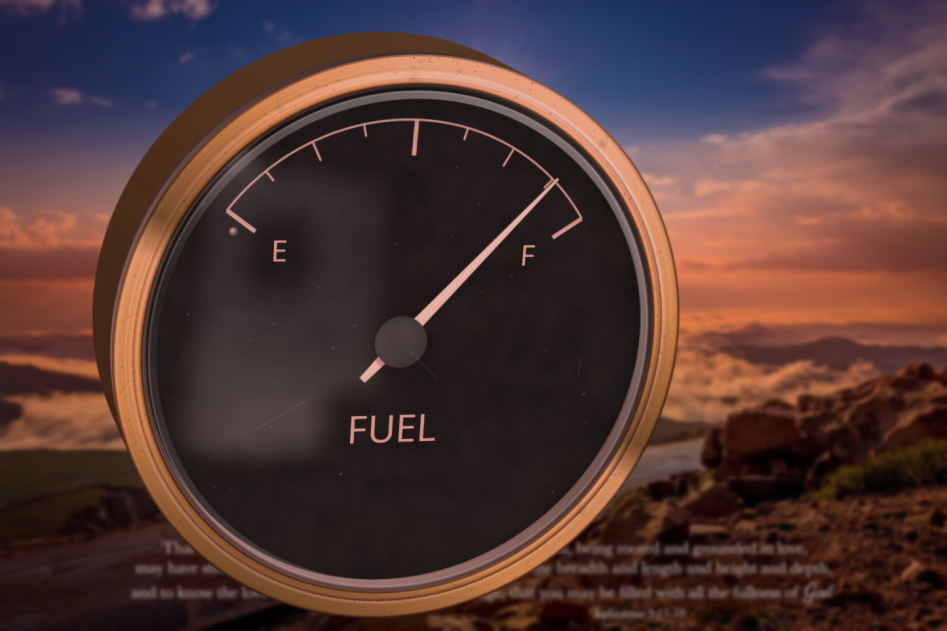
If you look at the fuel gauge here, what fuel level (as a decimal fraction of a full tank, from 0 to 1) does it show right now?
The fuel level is 0.875
